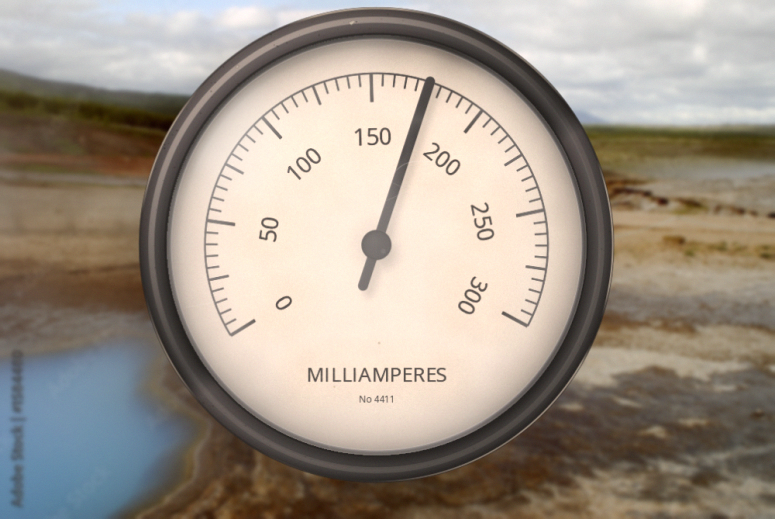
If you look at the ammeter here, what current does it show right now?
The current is 175 mA
